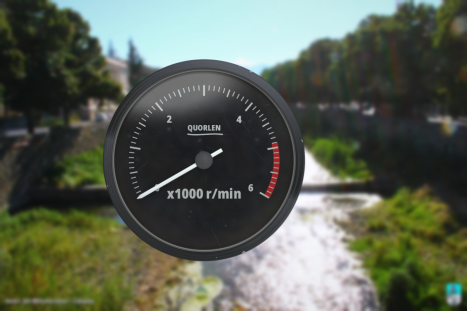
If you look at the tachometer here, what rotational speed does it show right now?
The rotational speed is 0 rpm
